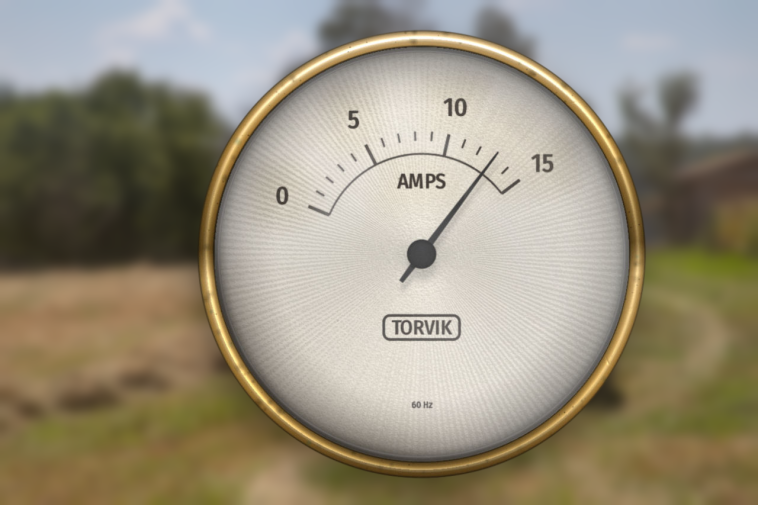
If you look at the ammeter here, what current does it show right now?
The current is 13 A
